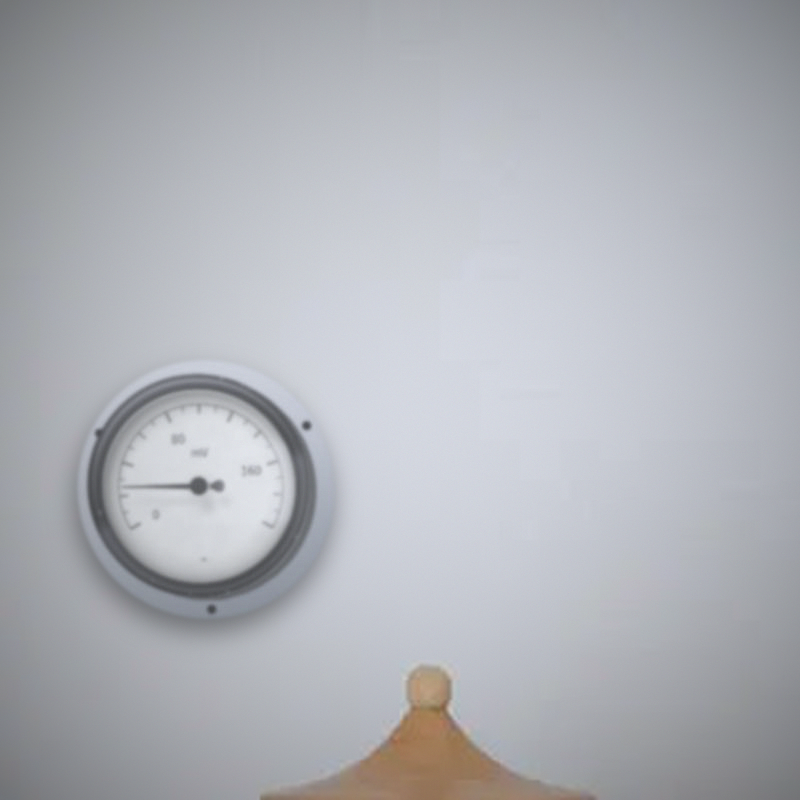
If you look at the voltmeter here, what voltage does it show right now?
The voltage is 25 mV
